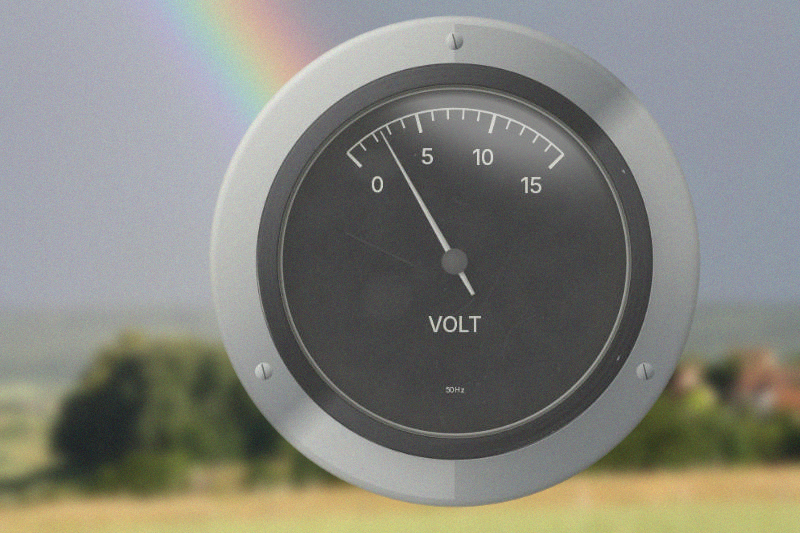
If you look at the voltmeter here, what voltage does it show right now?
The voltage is 2.5 V
